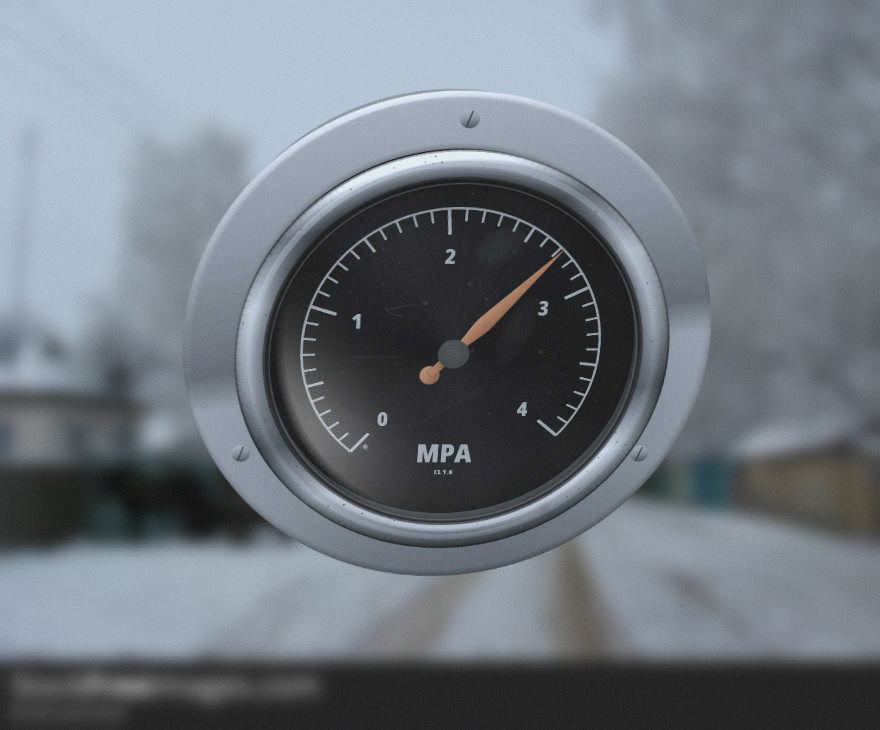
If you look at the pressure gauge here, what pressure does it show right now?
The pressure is 2.7 MPa
